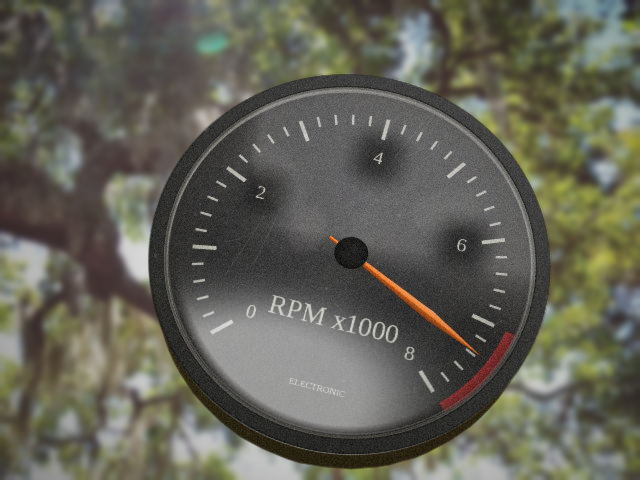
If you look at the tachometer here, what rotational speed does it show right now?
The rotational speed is 7400 rpm
